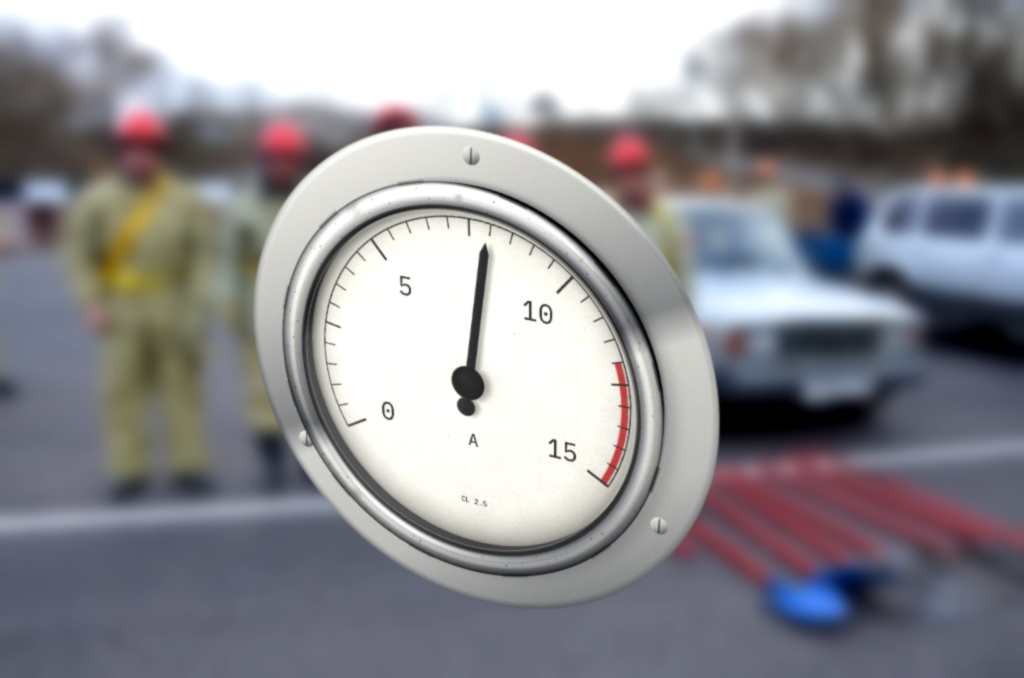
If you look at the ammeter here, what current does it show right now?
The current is 8 A
